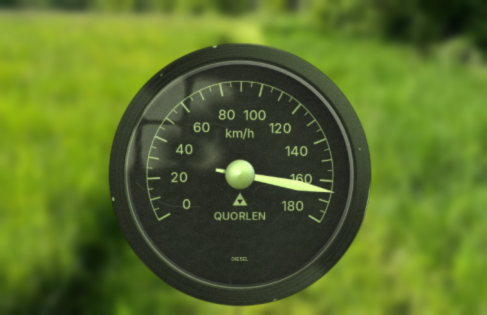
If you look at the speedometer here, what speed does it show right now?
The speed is 165 km/h
